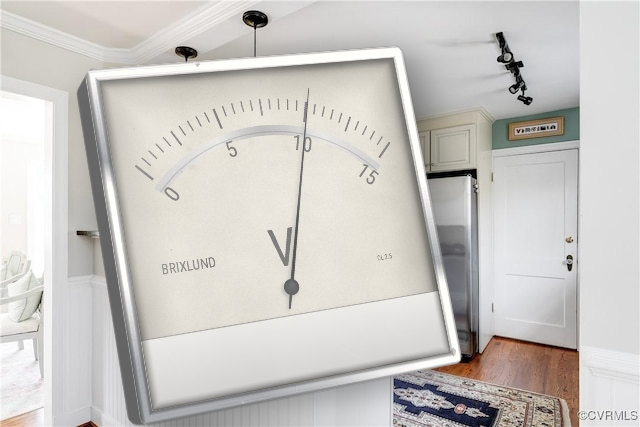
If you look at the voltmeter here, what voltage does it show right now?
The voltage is 10 V
